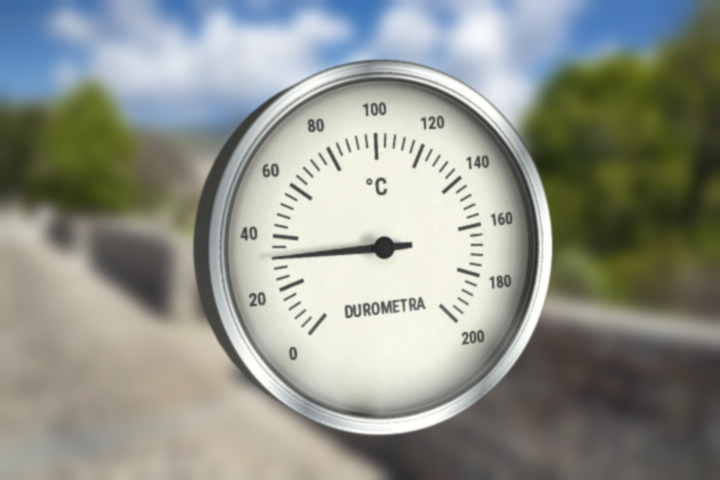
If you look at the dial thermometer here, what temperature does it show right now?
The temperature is 32 °C
